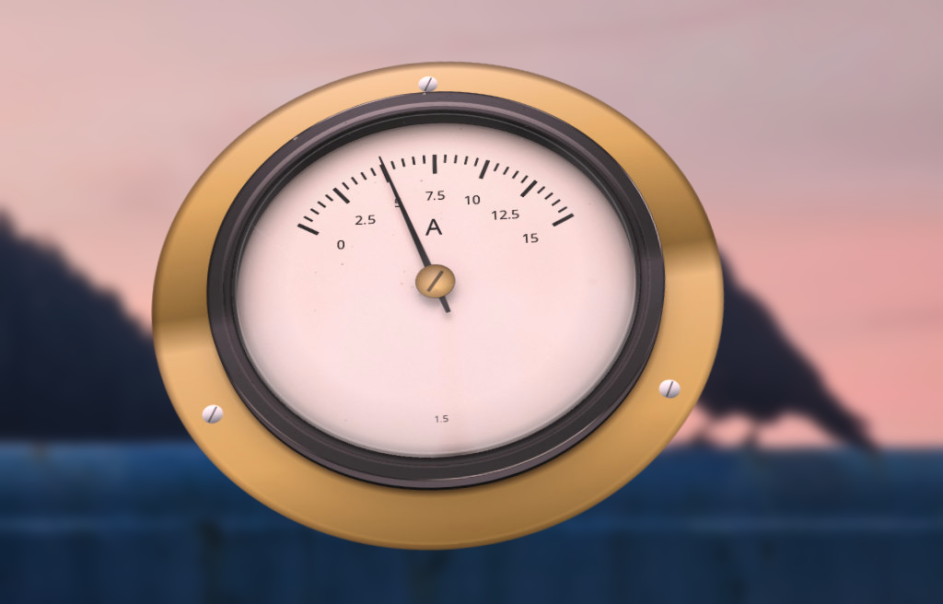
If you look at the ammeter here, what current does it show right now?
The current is 5 A
